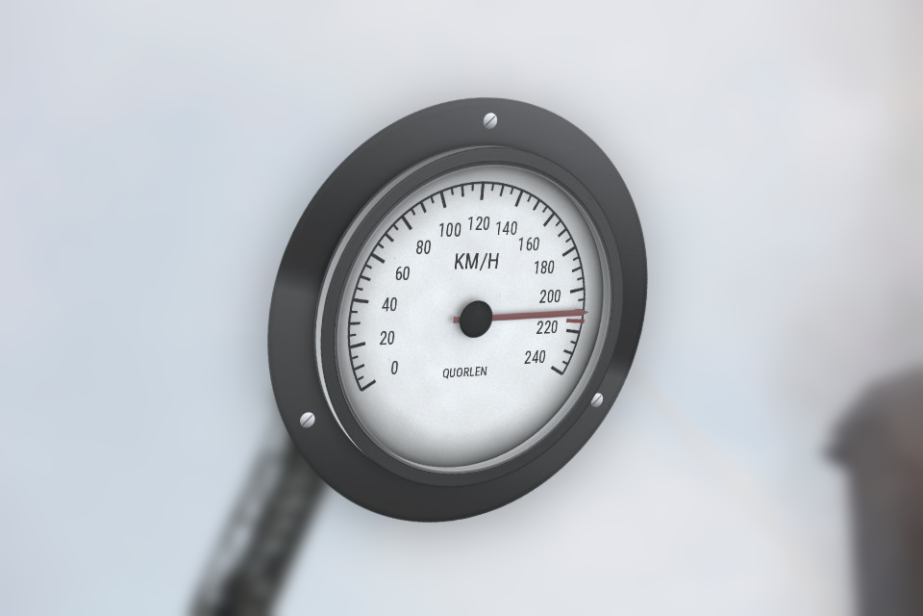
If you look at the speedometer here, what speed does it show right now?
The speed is 210 km/h
